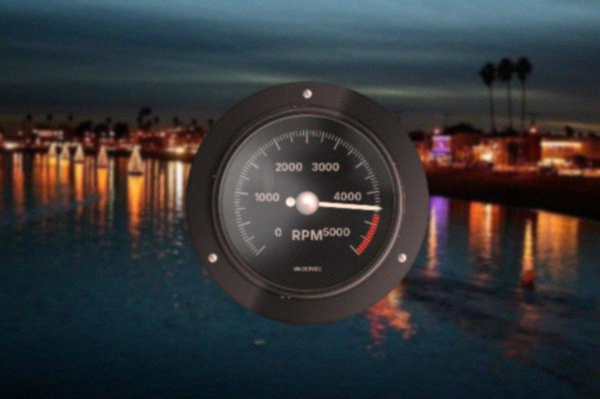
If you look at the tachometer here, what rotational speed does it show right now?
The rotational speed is 4250 rpm
